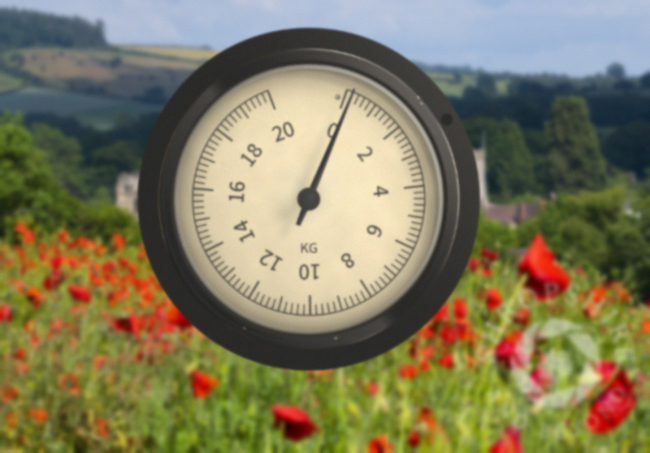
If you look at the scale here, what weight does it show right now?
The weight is 0.2 kg
